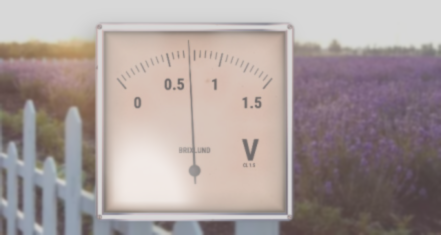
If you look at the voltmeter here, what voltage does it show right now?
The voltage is 0.7 V
